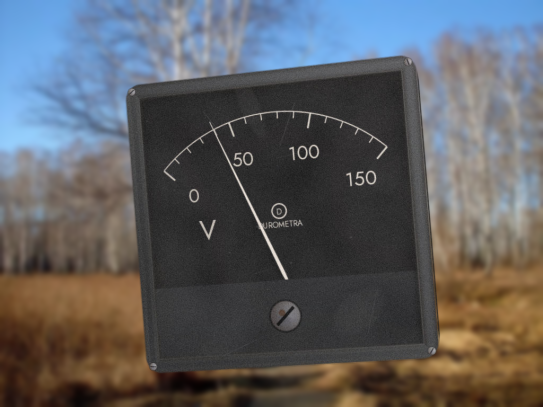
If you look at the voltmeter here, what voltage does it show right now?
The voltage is 40 V
